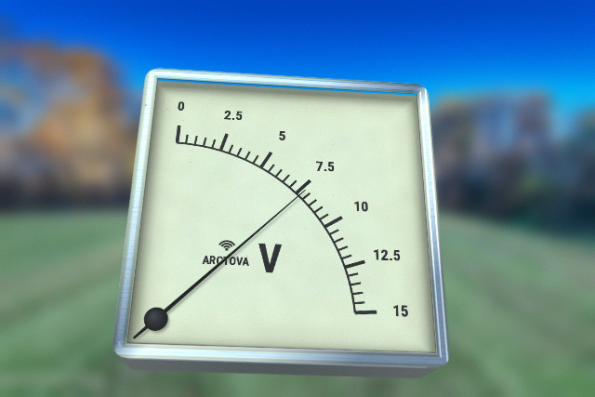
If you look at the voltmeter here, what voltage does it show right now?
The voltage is 7.75 V
